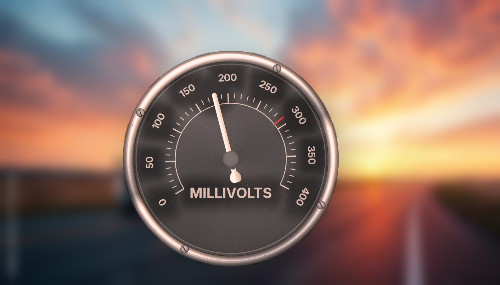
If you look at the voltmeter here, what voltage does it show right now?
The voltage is 180 mV
